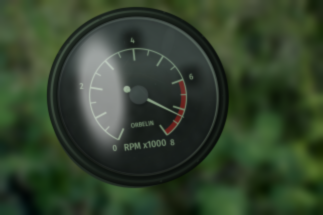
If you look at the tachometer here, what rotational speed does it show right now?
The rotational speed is 7250 rpm
